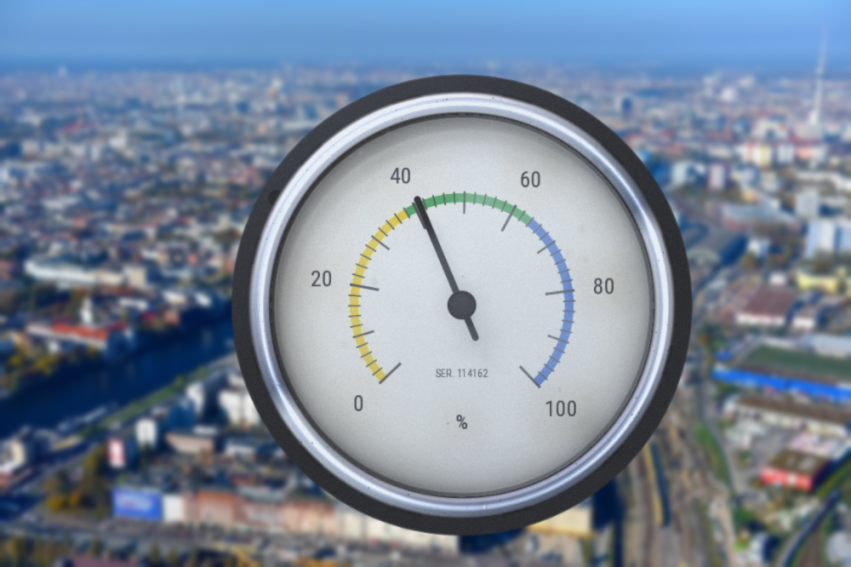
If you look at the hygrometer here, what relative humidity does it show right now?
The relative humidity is 41 %
